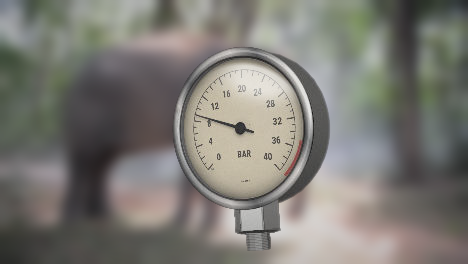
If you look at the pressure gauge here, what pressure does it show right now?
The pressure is 9 bar
